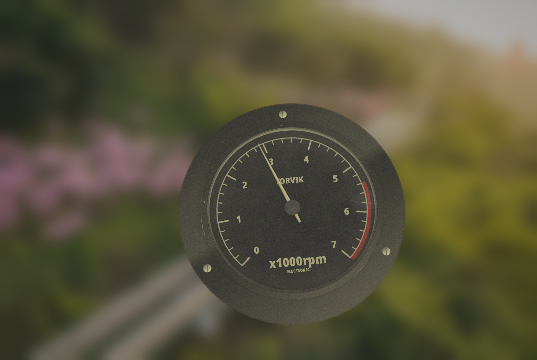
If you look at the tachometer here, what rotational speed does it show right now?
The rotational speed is 2900 rpm
